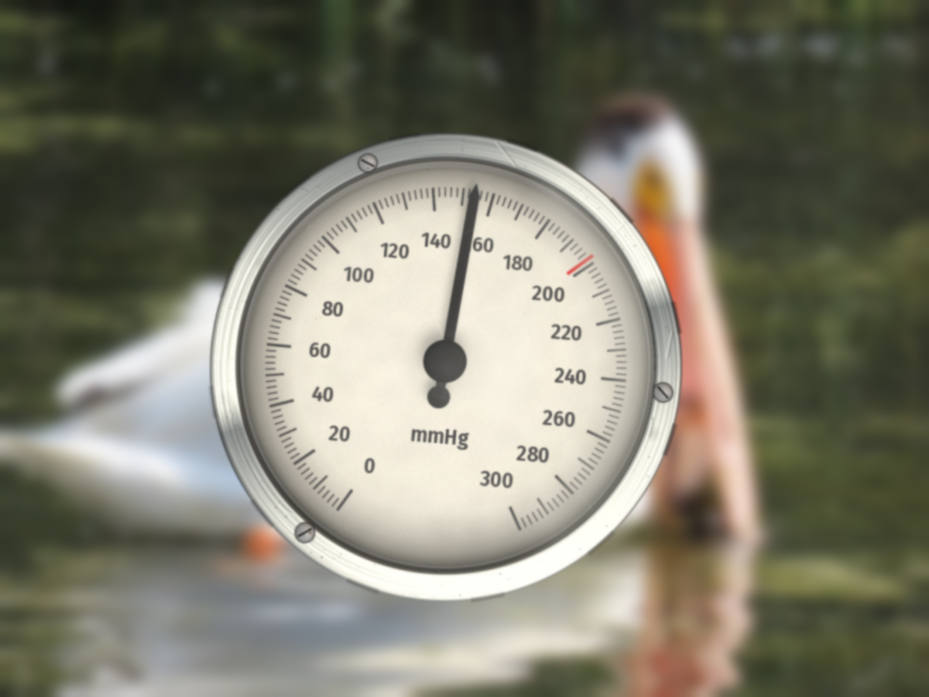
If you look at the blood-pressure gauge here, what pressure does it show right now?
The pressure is 154 mmHg
